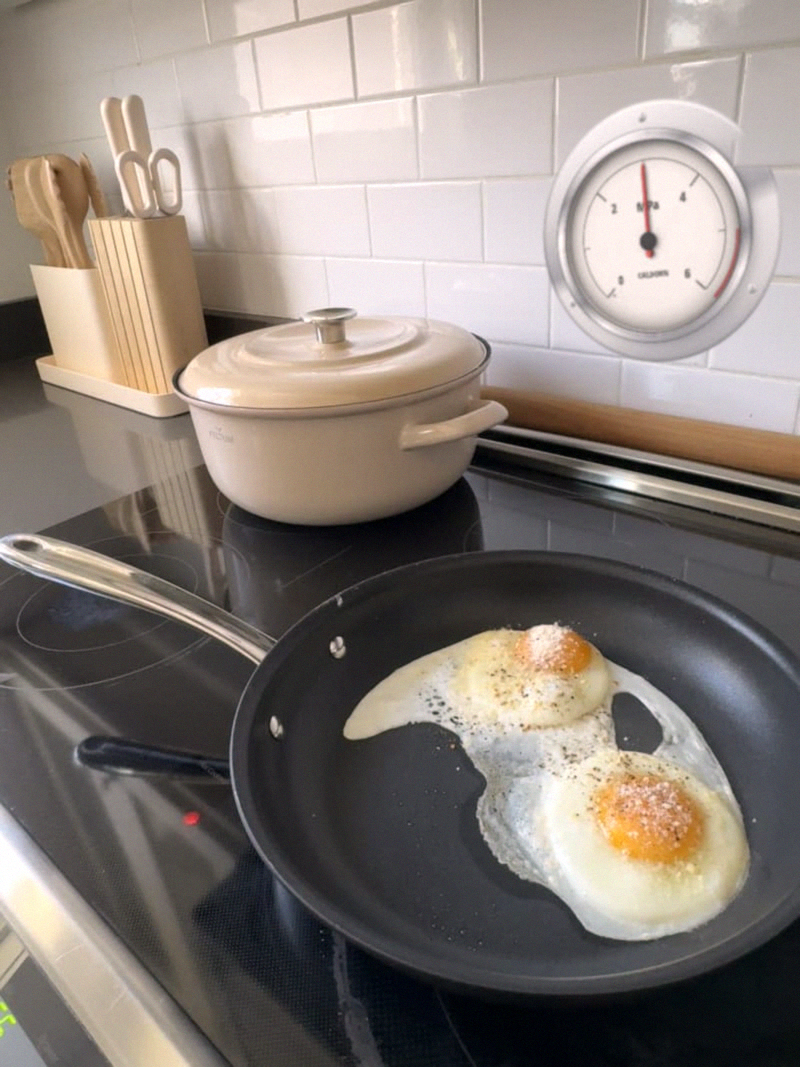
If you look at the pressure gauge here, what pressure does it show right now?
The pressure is 3 MPa
